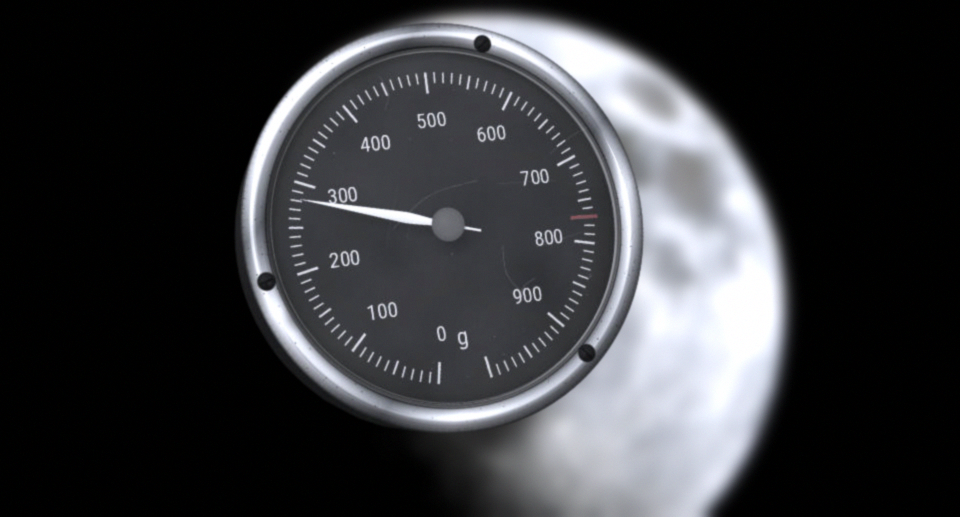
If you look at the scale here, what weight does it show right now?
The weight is 280 g
